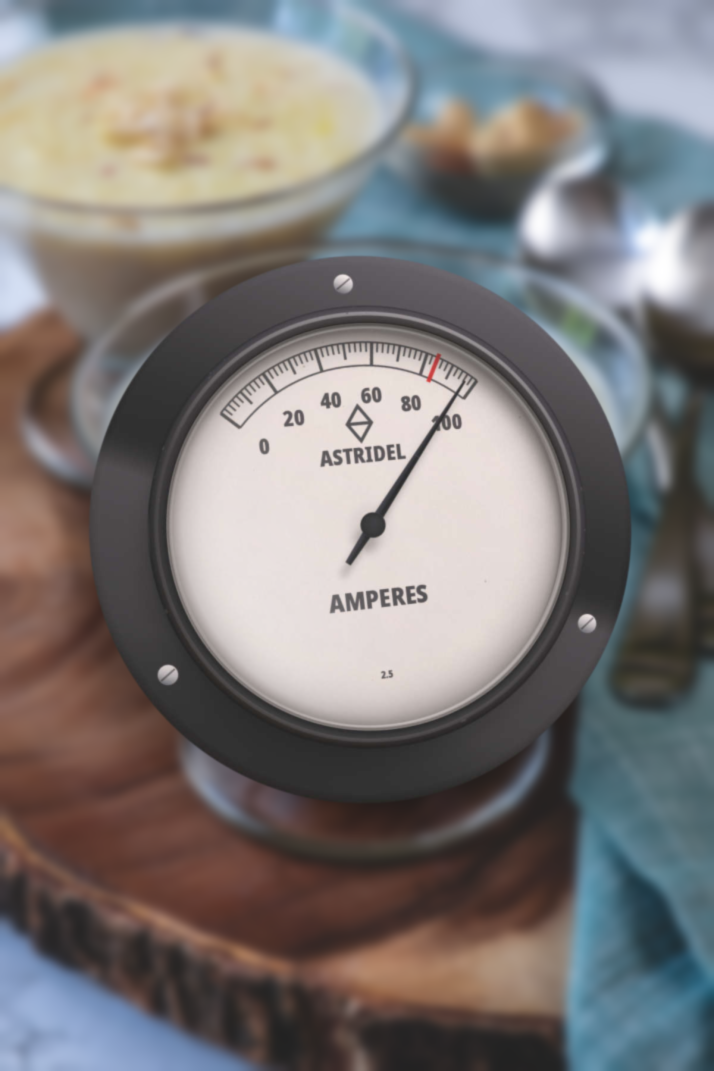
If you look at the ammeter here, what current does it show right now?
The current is 96 A
